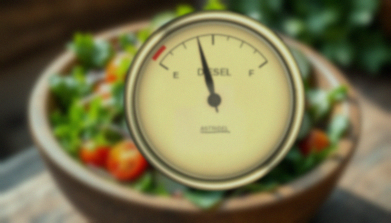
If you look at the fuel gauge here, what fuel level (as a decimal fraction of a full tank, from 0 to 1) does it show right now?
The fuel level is 0.375
